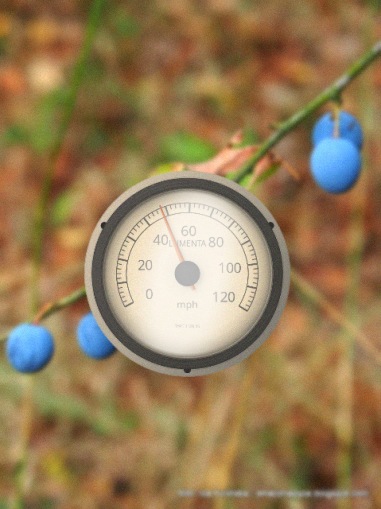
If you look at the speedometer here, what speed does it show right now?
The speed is 48 mph
